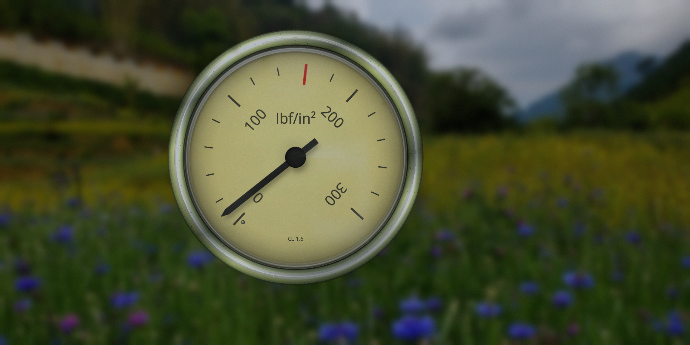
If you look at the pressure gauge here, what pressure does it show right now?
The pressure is 10 psi
